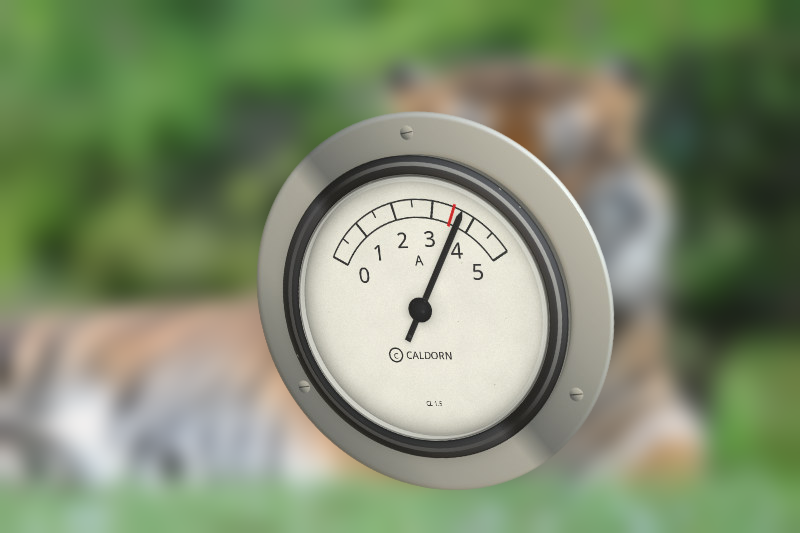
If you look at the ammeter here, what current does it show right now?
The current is 3.75 A
